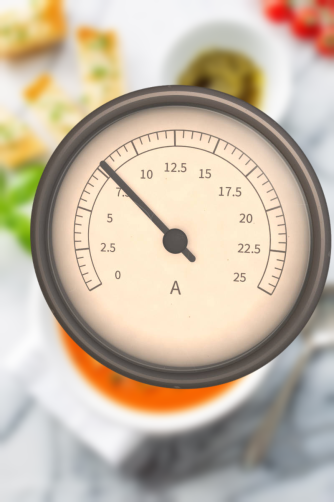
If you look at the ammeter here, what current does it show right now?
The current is 8 A
